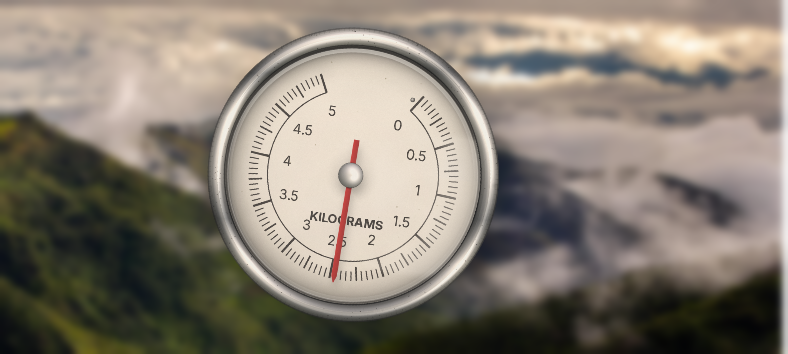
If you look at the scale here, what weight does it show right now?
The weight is 2.45 kg
